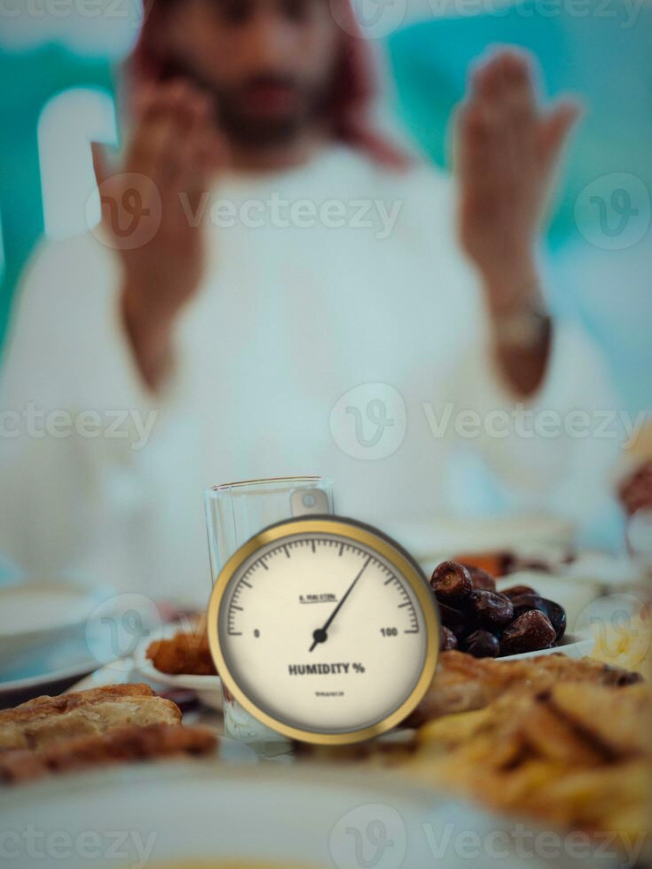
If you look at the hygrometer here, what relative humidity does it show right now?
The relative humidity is 70 %
